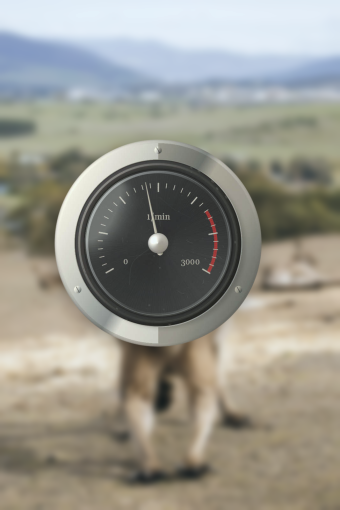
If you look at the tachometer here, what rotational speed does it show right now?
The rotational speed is 1350 rpm
